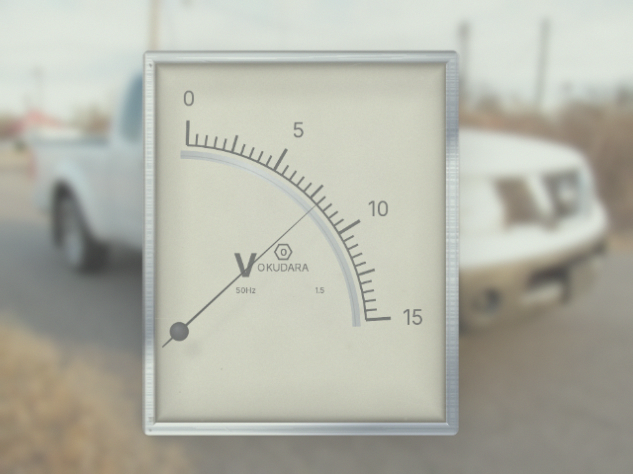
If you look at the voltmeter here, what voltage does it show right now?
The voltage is 8 V
